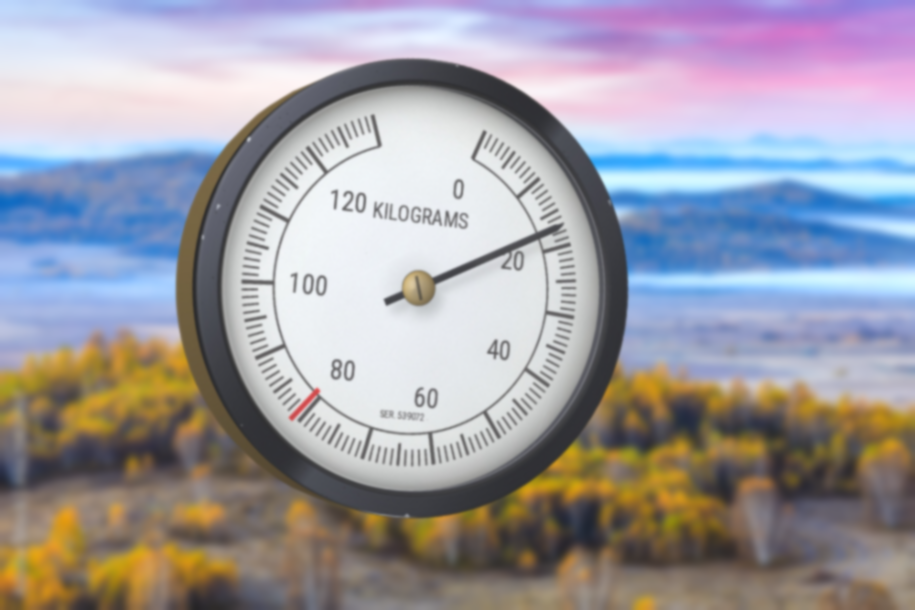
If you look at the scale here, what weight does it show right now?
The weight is 17 kg
